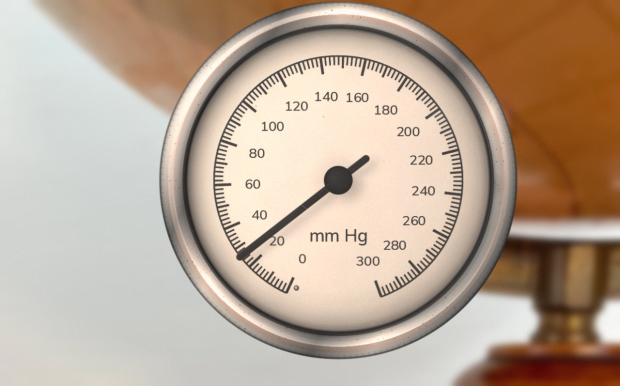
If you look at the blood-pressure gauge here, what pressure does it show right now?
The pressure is 26 mmHg
